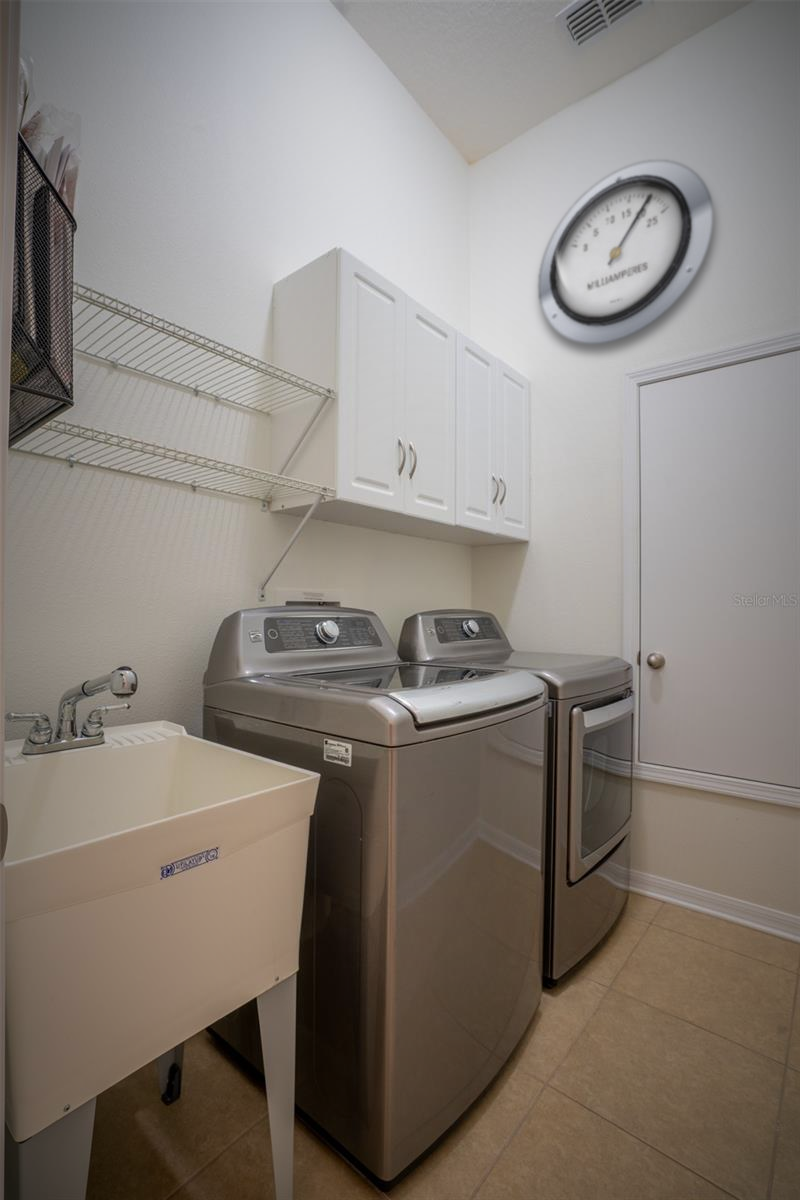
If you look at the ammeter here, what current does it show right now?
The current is 20 mA
